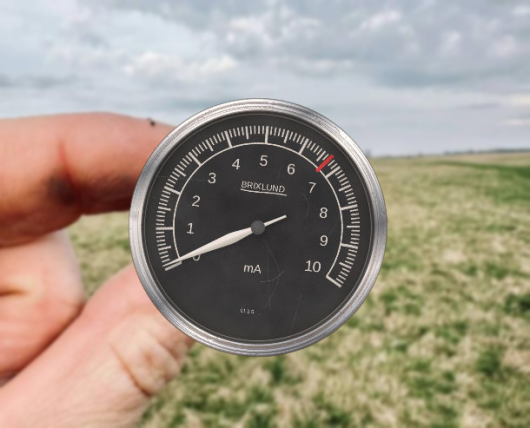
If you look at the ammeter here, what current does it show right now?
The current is 0.1 mA
